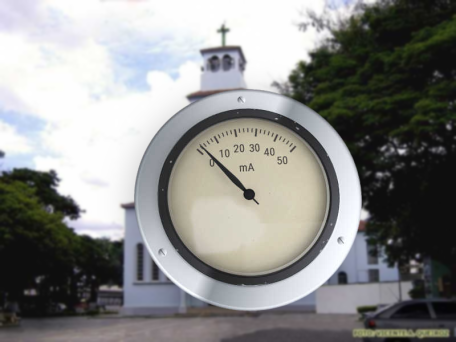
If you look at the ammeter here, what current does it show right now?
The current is 2 mA
